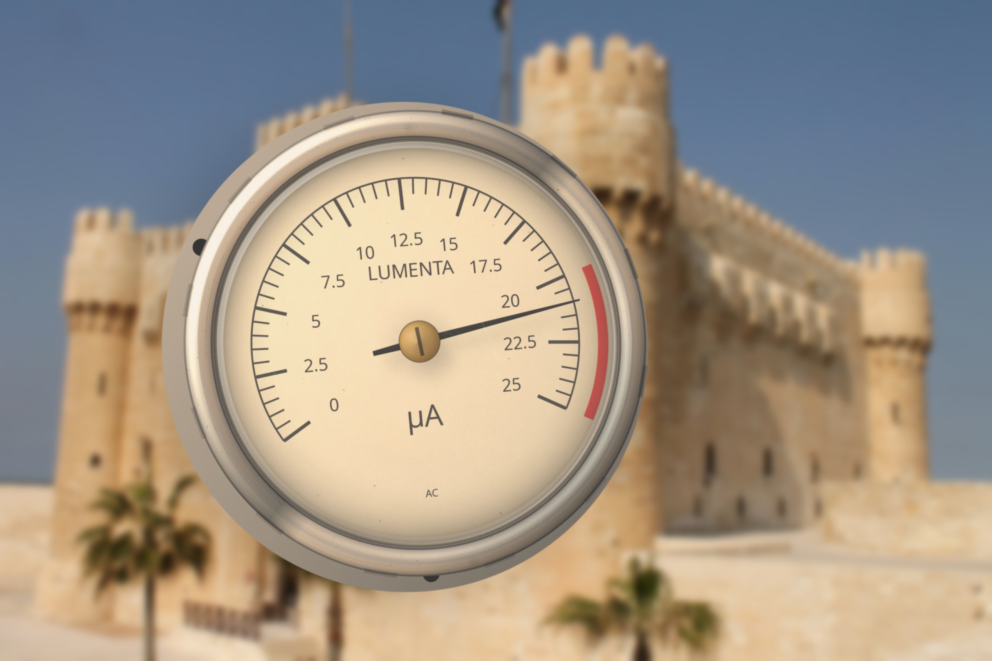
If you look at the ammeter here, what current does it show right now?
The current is 21 µA
